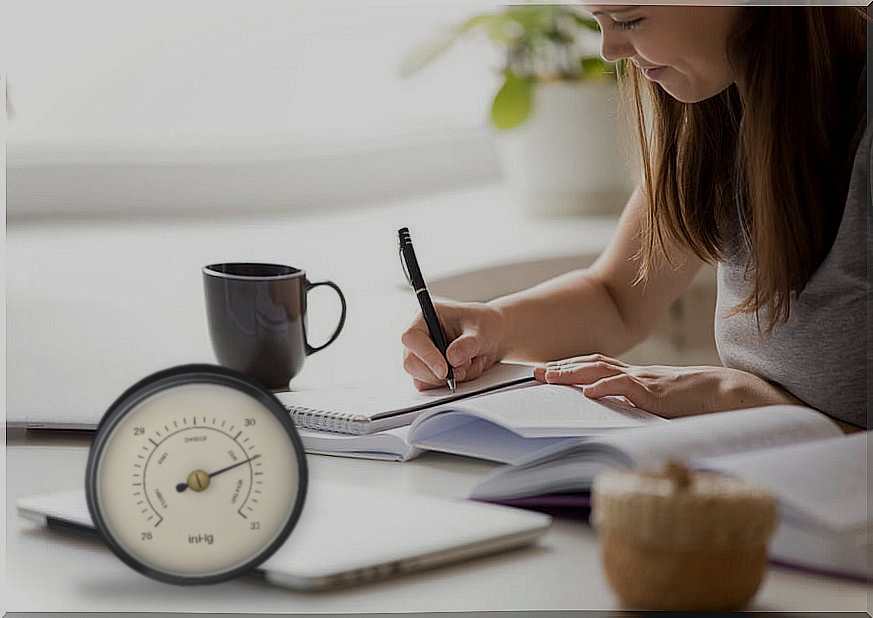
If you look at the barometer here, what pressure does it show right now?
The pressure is 30.3 inHg
